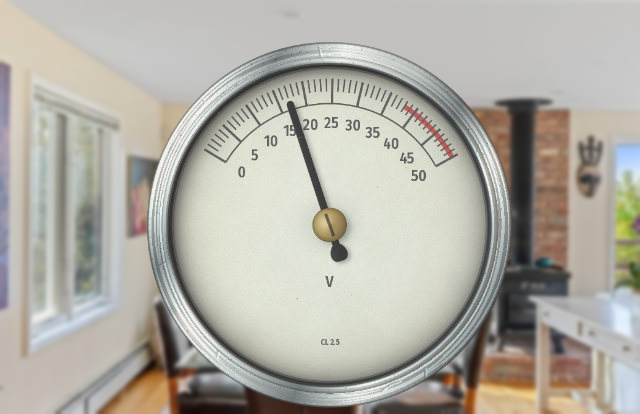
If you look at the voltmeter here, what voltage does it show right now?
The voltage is 17 V
